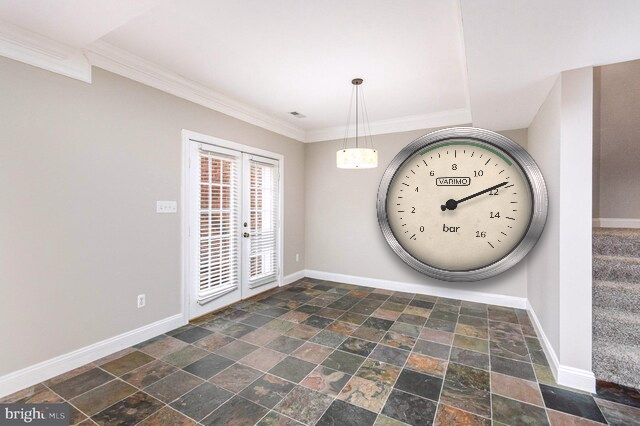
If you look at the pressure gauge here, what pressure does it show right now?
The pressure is 11.75 bar
